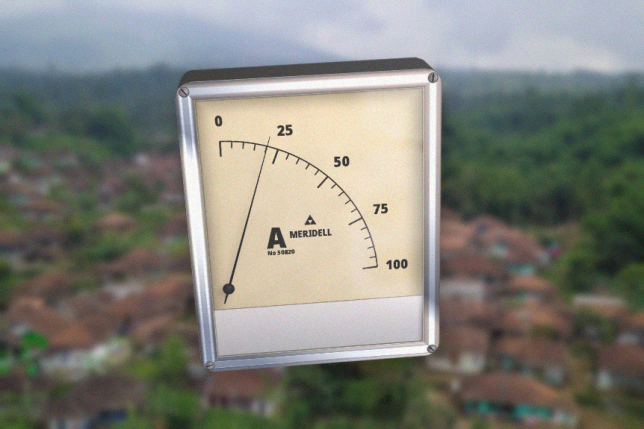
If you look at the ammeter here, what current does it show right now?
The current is 20 A
